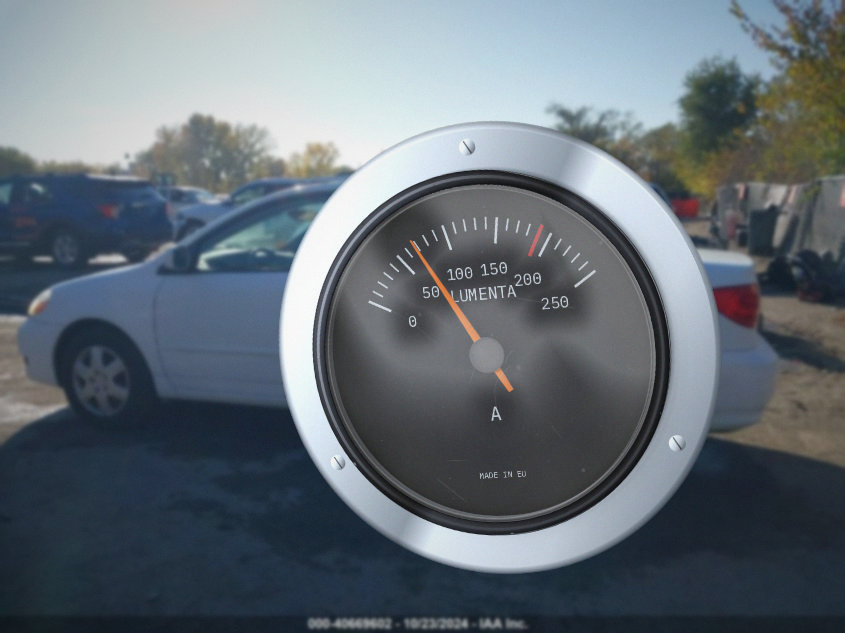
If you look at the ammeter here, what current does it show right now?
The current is 70 A
